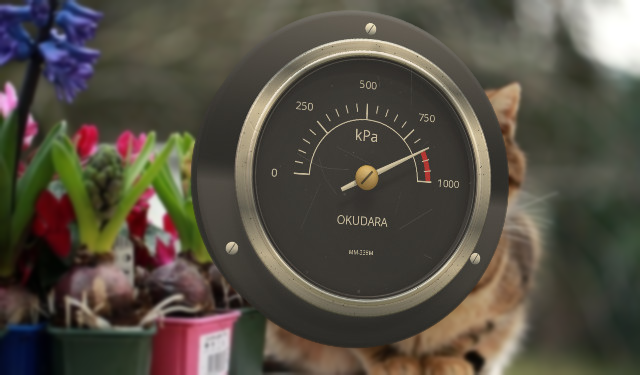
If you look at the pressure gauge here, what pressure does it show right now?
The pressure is 850 kPa
